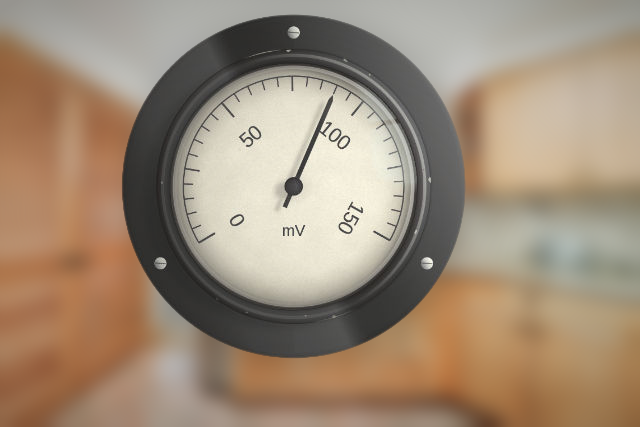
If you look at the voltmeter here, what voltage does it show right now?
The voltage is 90 mV
